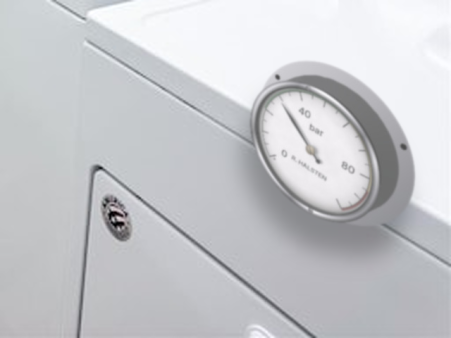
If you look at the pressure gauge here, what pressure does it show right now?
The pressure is 30 bar
